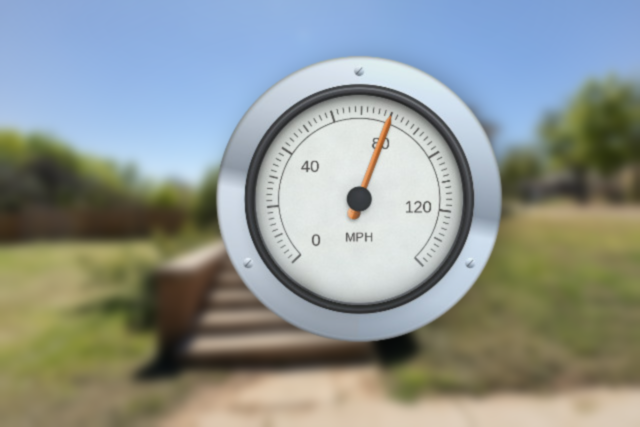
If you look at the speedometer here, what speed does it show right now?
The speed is 80 mph
